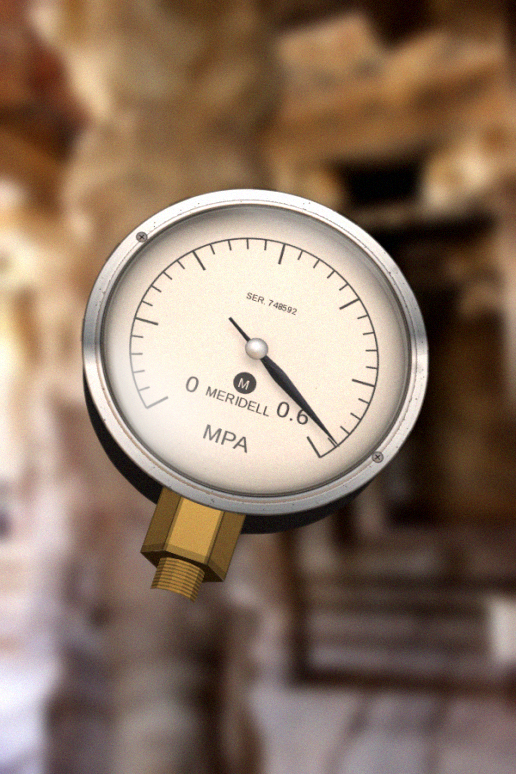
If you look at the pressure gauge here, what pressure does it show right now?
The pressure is 0.58 MPa
